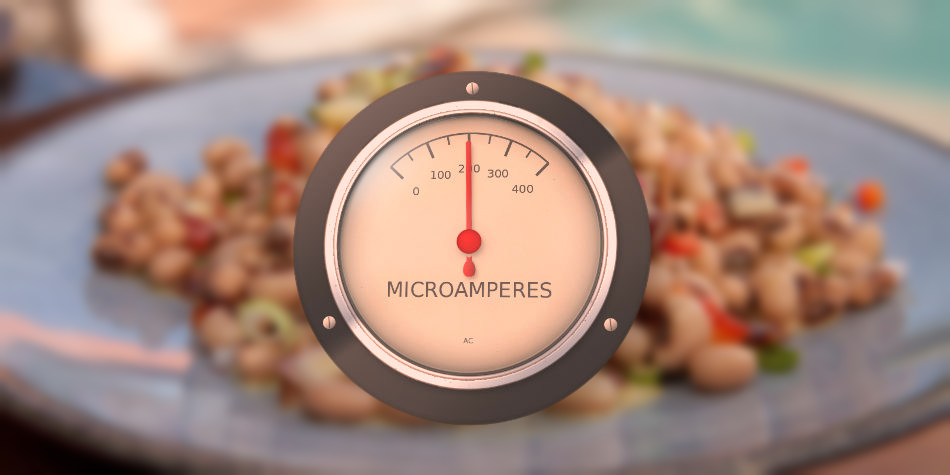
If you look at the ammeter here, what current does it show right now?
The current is 200 µA
